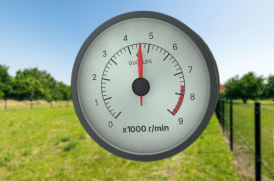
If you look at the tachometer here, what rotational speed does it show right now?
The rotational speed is 4600 rpm
